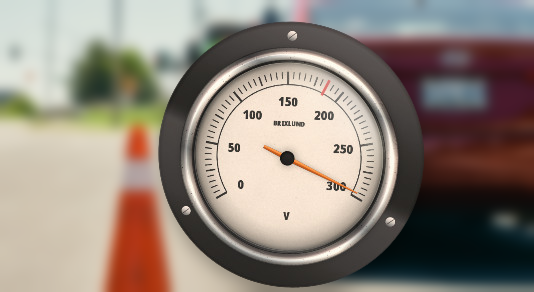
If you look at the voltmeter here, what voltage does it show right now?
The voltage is 295 V
